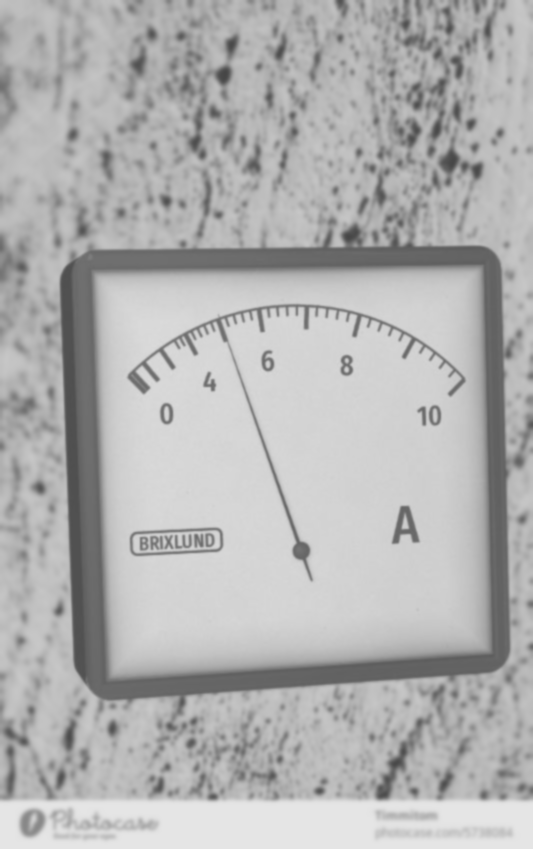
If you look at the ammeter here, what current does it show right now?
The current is 5 A
